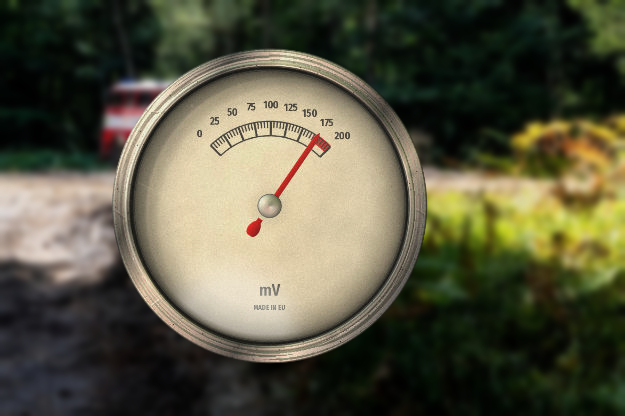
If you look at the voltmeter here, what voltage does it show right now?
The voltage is 175 mV
